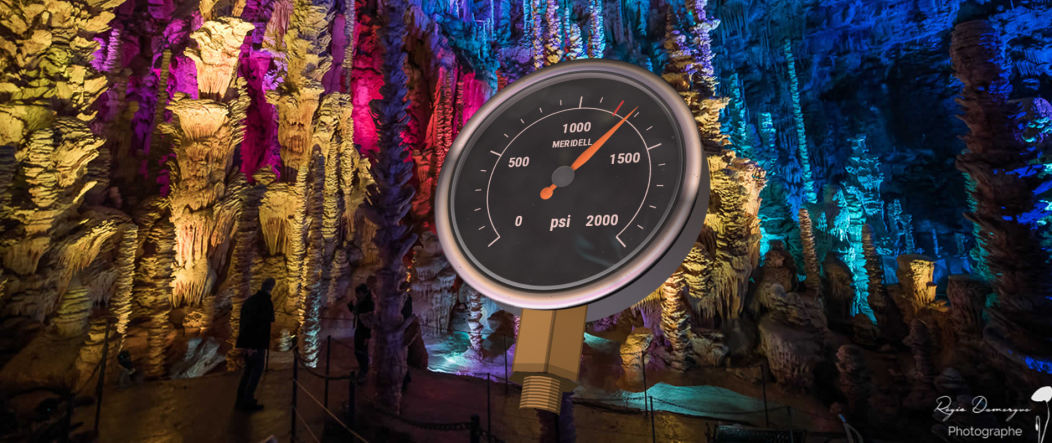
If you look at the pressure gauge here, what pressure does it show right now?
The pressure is 1300 psi
